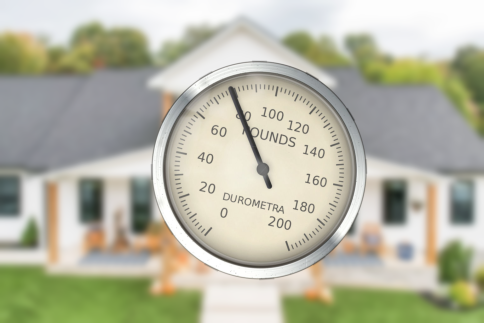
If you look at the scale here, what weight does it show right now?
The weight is 78 lb
